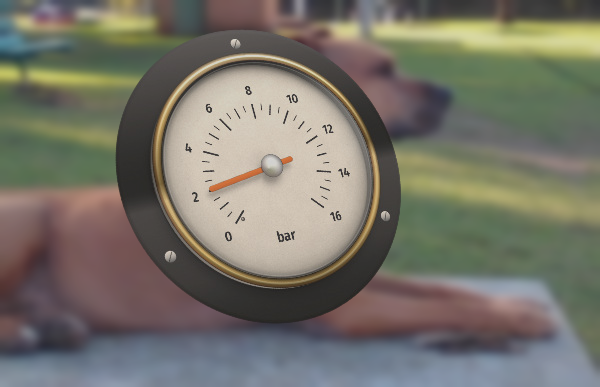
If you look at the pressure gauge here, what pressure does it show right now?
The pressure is 2 bar
